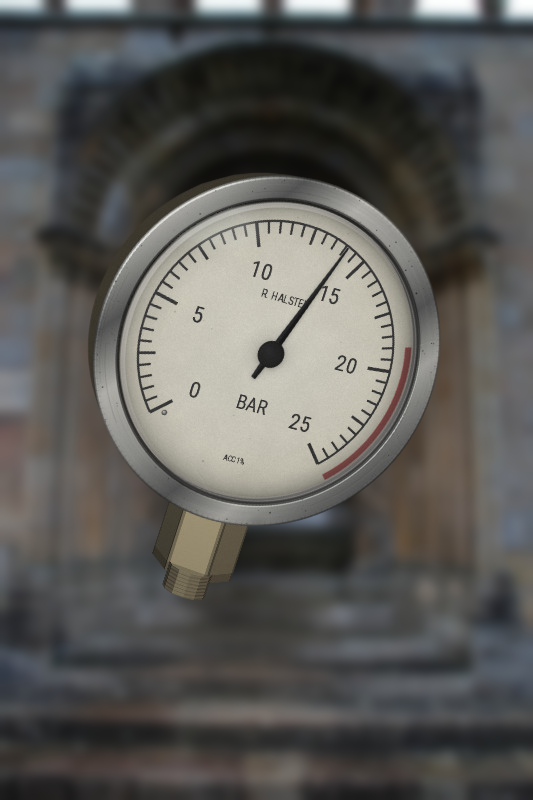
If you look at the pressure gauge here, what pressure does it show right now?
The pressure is 14 bar
